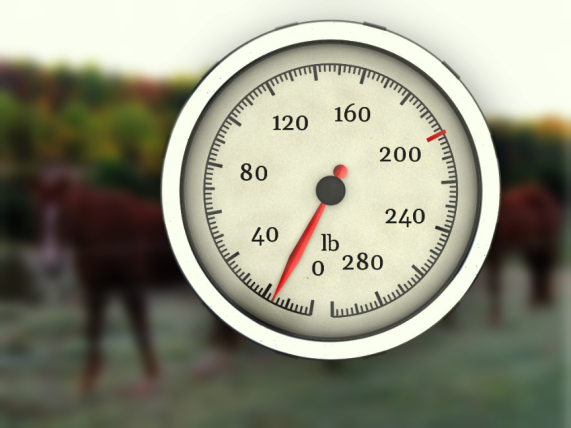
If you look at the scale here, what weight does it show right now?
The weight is 16 lb
